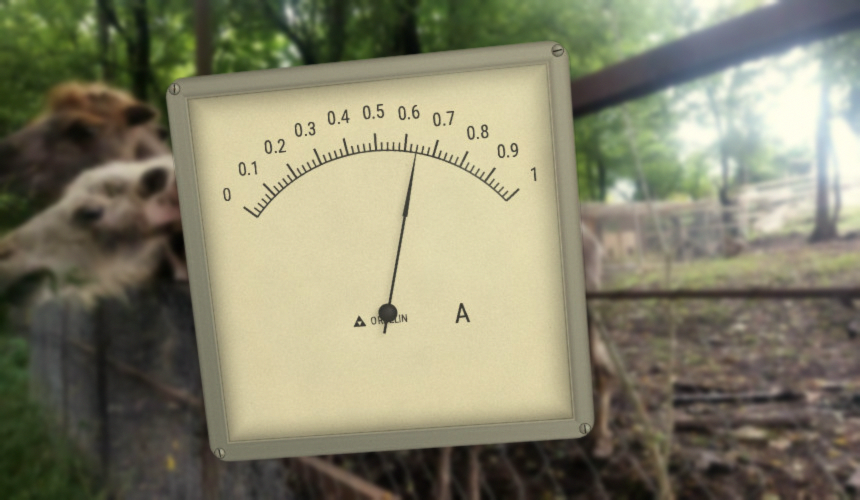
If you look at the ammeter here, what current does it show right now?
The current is 0.64 A
